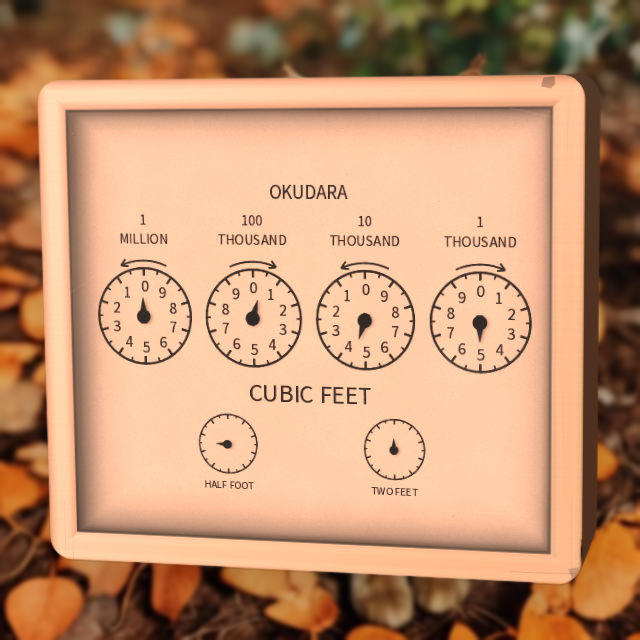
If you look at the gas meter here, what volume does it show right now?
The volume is 4500 ft³
